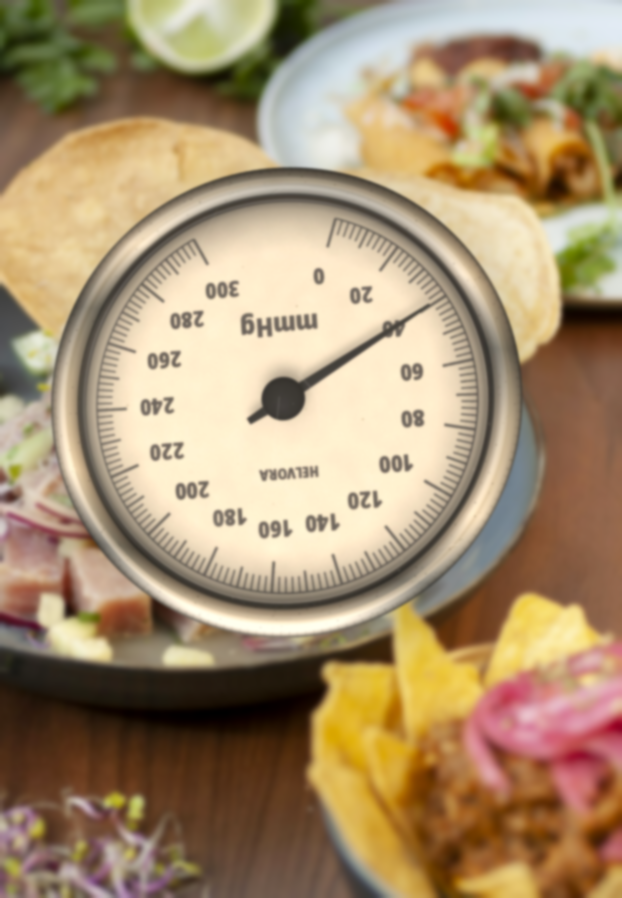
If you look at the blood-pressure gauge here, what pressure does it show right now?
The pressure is 40 mmHg
